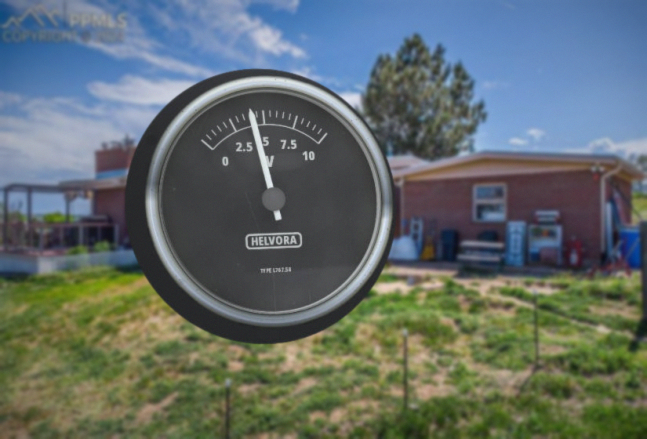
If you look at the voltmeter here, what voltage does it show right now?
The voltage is 4 V
